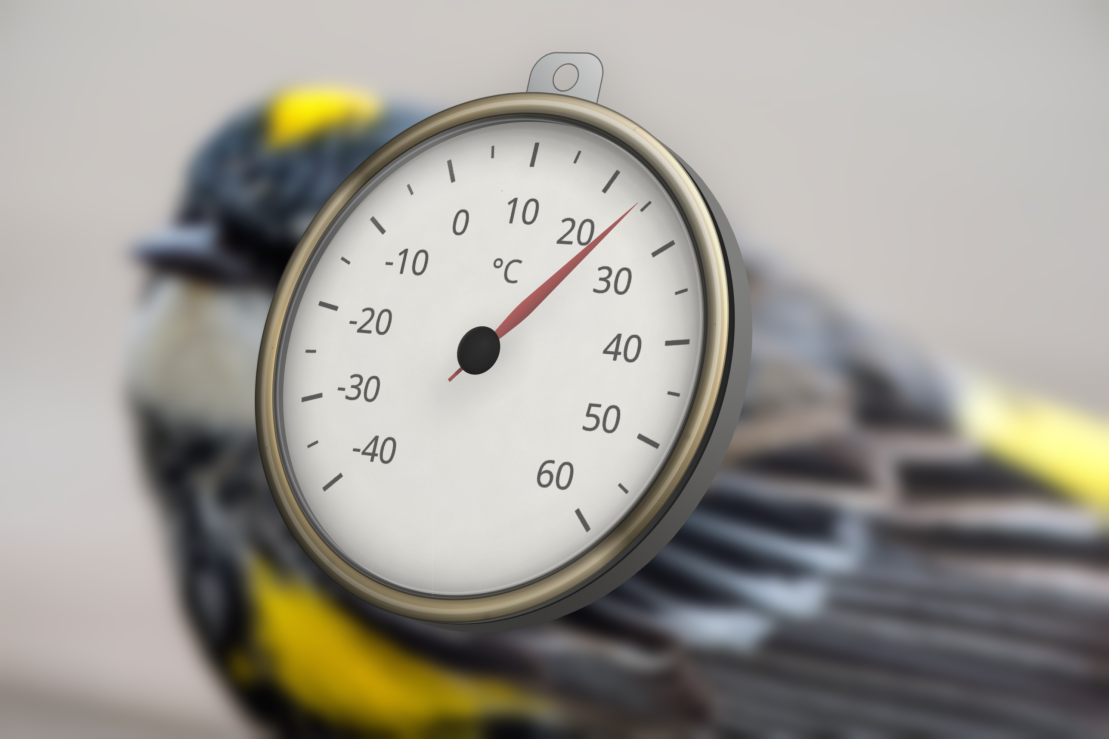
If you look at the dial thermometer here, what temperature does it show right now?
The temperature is 25 °C
